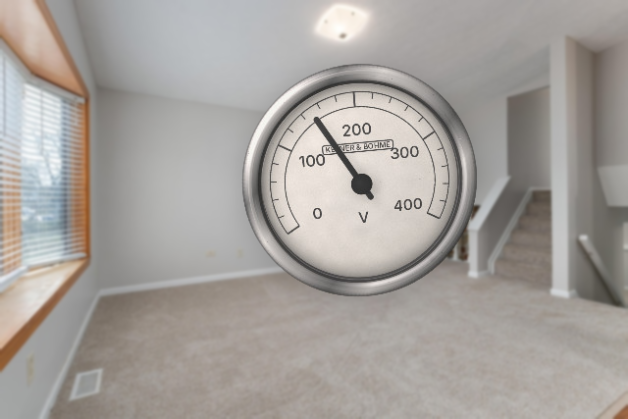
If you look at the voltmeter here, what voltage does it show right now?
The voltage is 150 V
